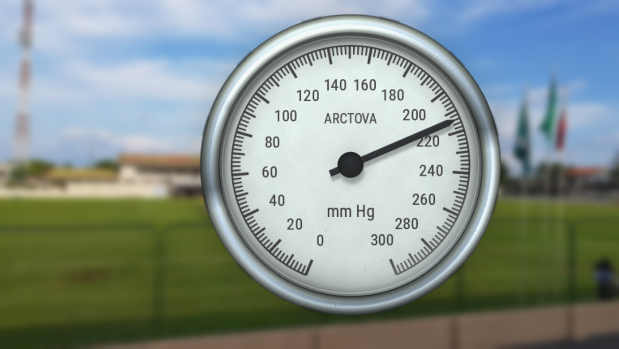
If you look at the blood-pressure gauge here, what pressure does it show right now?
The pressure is 214 mmHg
